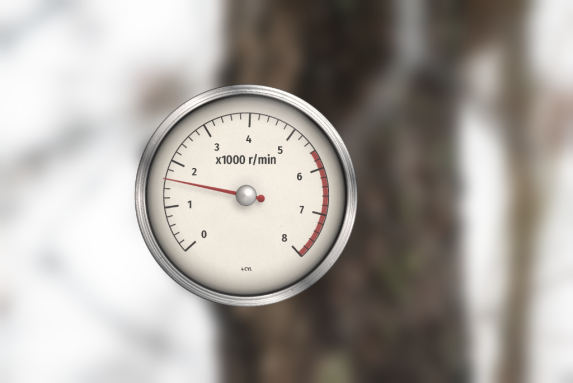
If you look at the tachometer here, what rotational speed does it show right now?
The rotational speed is 1600 rpm
